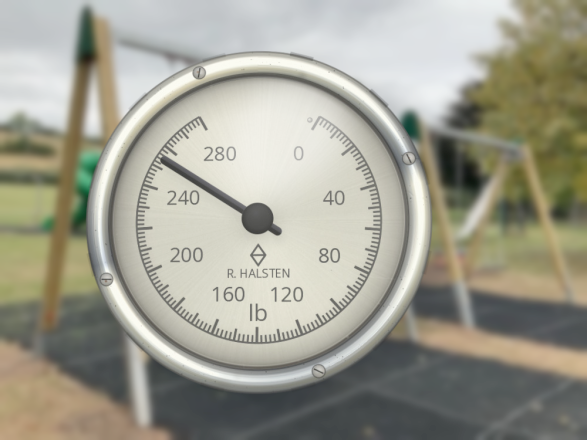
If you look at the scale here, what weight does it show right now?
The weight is 254 lb
